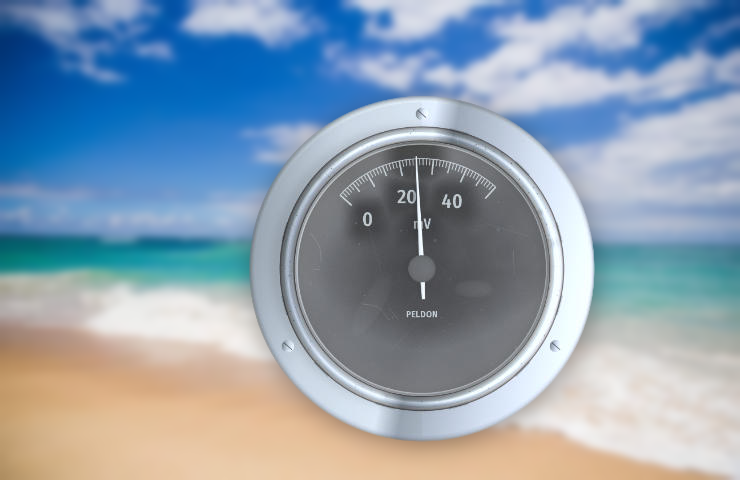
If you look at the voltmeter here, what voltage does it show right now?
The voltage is 25 mV
